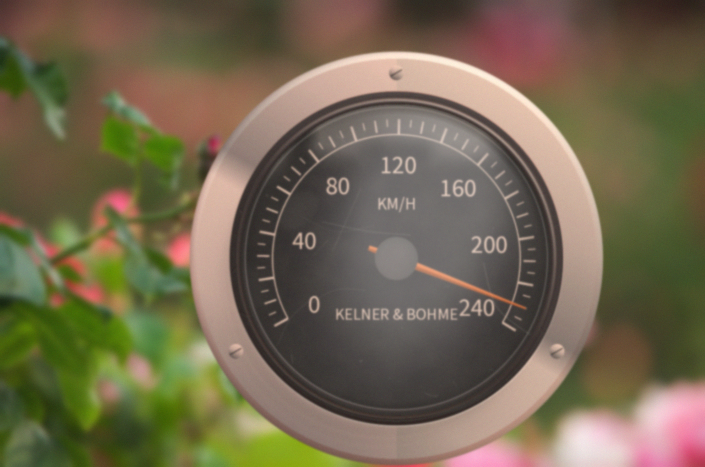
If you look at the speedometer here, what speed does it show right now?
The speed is 230 km/h
